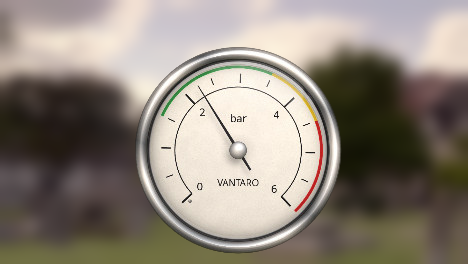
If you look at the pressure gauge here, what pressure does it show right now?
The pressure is 2.25 bar
